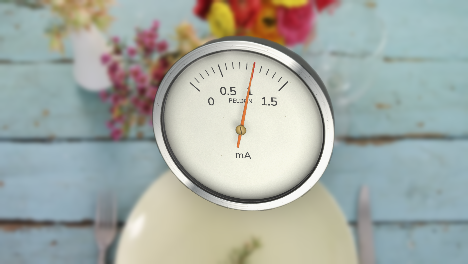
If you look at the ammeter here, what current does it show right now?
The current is 1 mA
